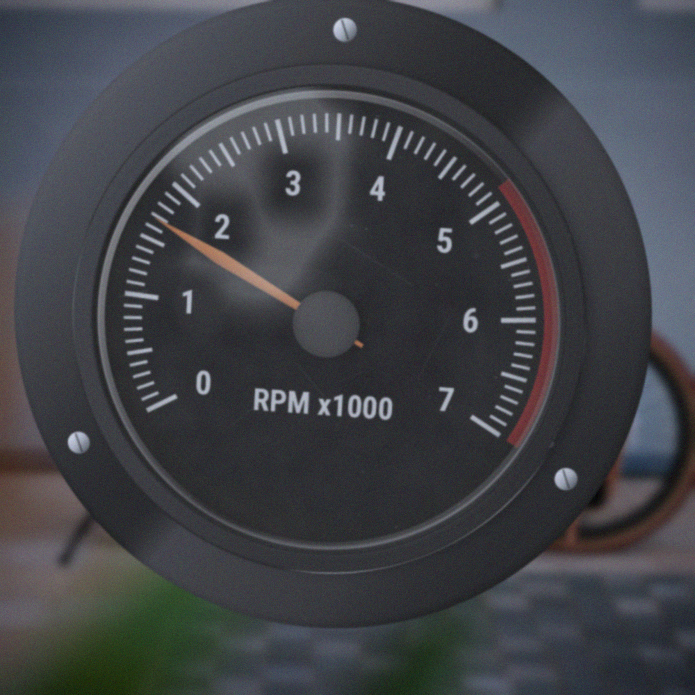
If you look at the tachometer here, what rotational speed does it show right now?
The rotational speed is 1700 rpm
